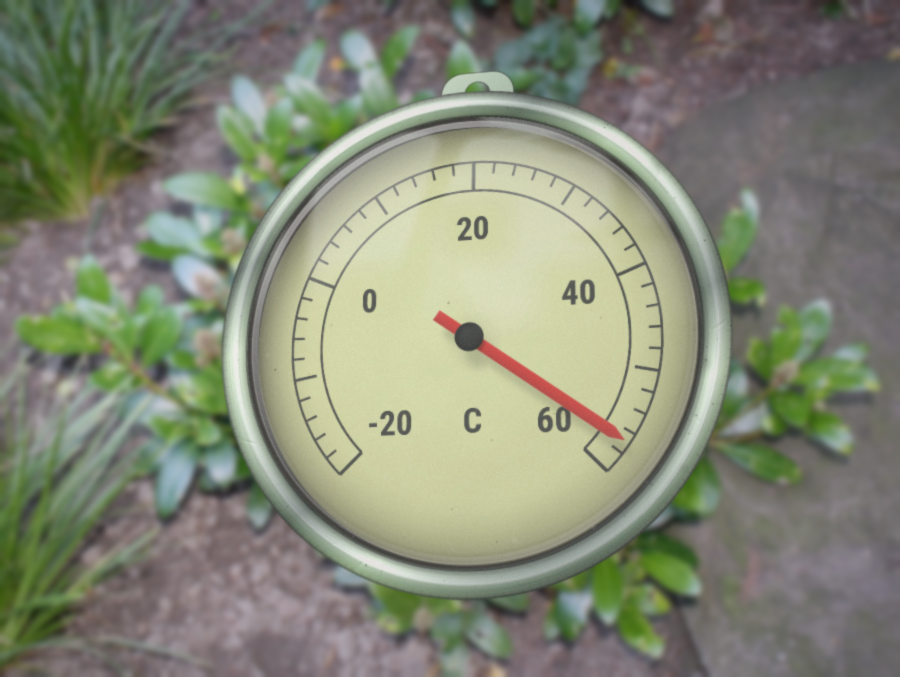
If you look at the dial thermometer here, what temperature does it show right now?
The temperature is 57 °C
